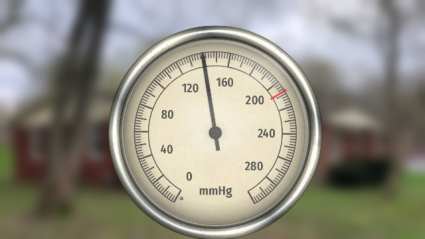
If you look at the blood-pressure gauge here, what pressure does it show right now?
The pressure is 140 mmHg
